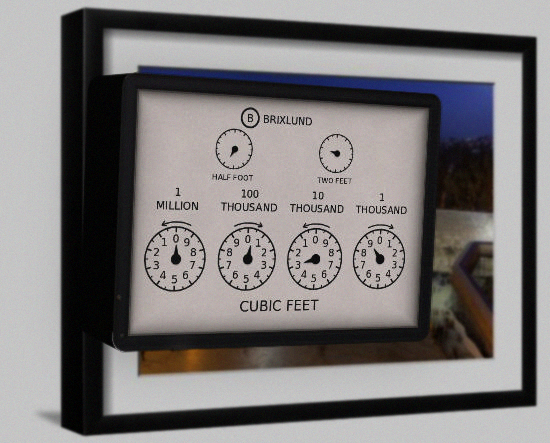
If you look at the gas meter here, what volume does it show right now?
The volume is 2900 ft³
